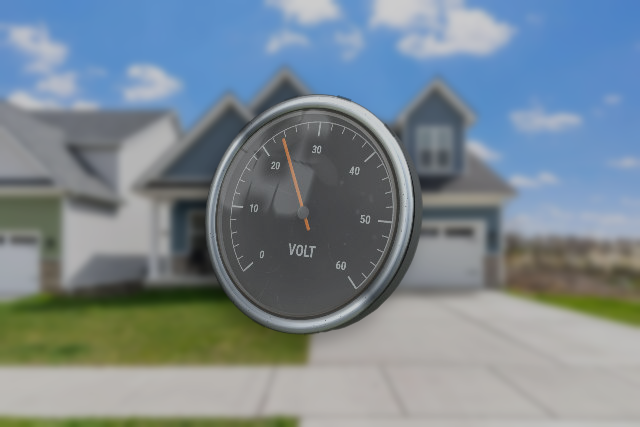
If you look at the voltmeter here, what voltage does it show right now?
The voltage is 24 V
